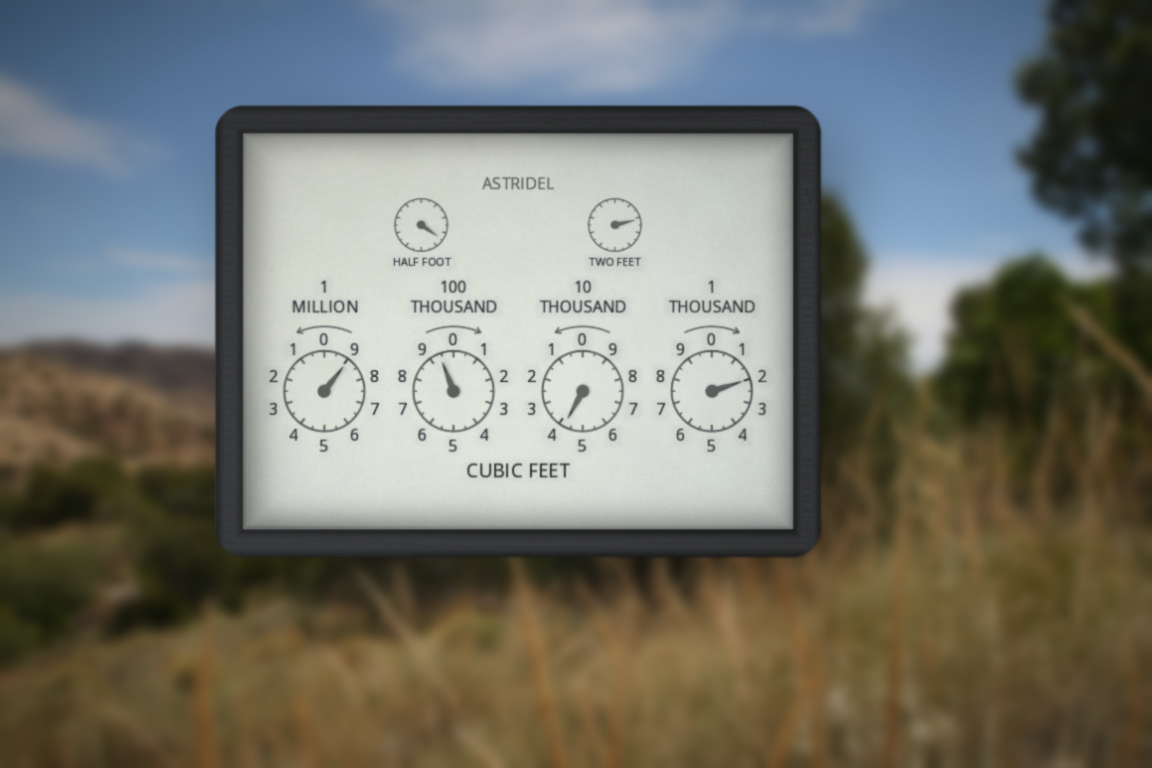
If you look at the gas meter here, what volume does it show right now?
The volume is 894200 ft³
